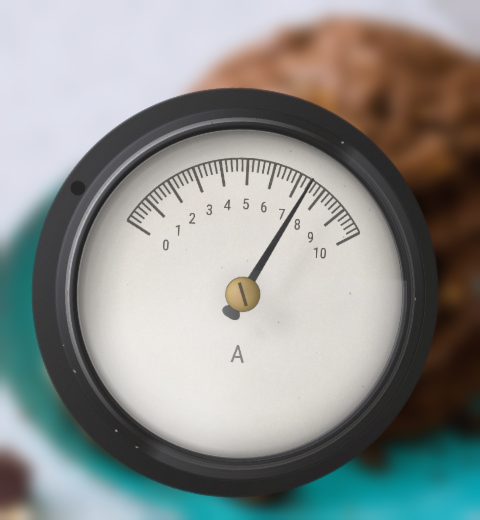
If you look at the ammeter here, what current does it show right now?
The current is 7.4 A
